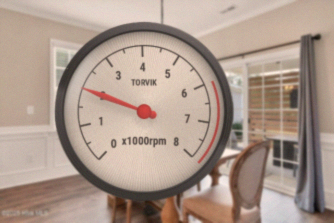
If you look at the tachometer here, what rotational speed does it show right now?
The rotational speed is 2000 rpm
